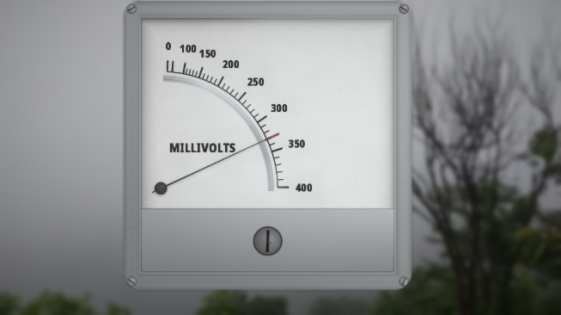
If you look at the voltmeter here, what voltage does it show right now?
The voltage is 330 mV
